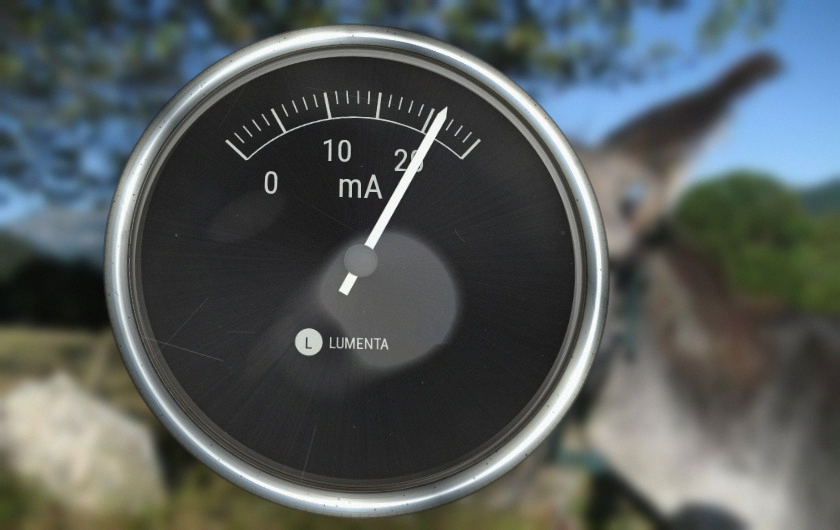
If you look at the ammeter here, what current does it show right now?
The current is 21 mA
